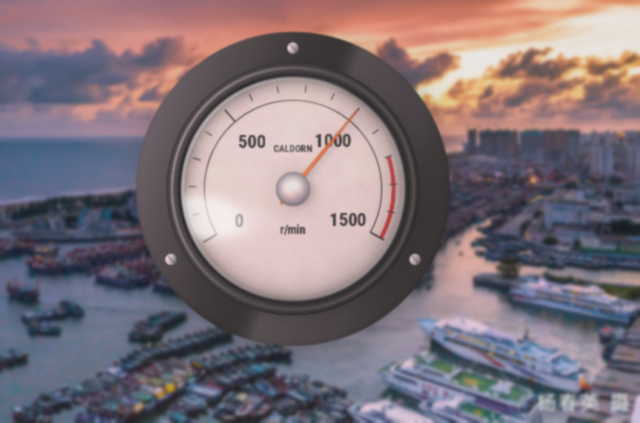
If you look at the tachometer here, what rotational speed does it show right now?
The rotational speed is 1000 rpm
